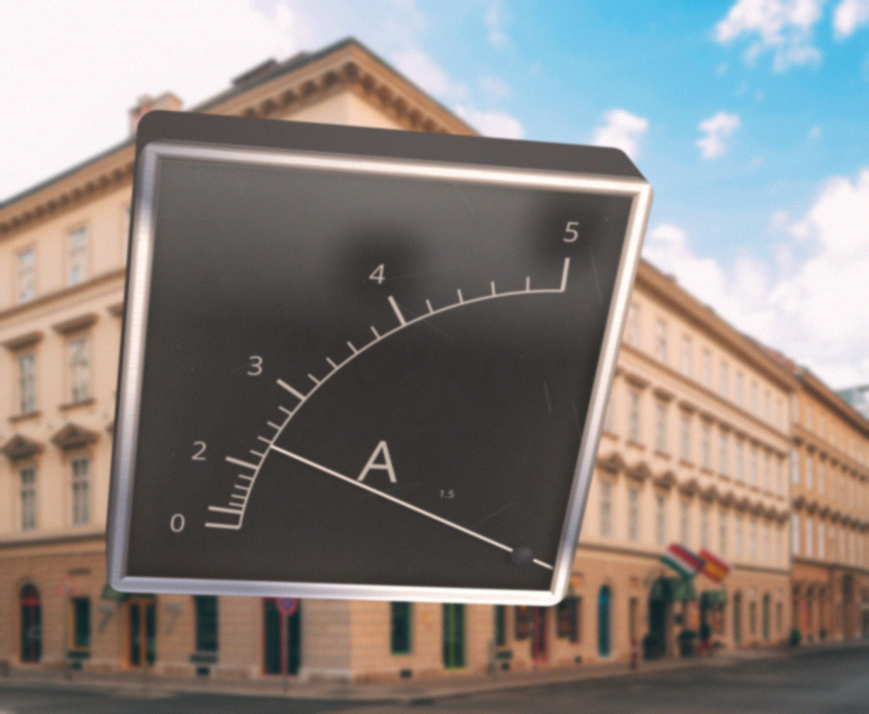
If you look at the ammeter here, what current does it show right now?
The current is 2.4 A
